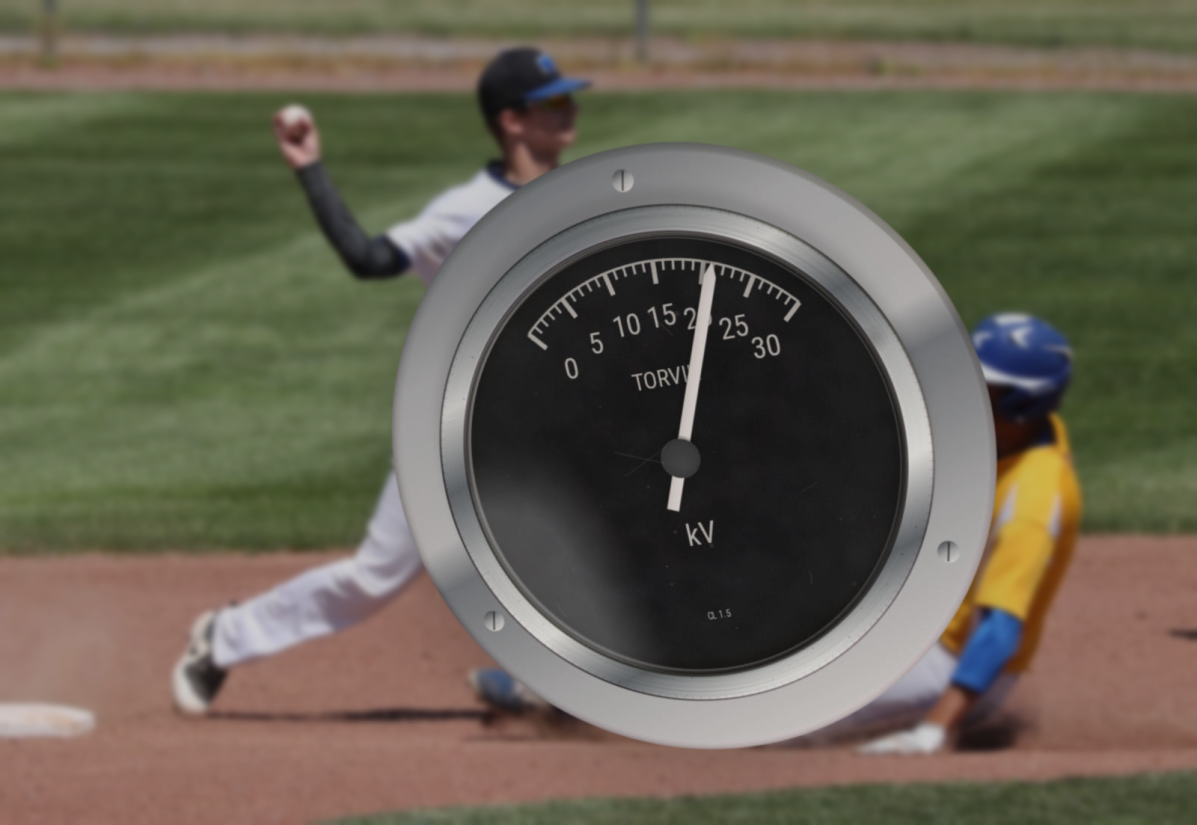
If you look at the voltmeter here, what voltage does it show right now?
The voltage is 21 kV
